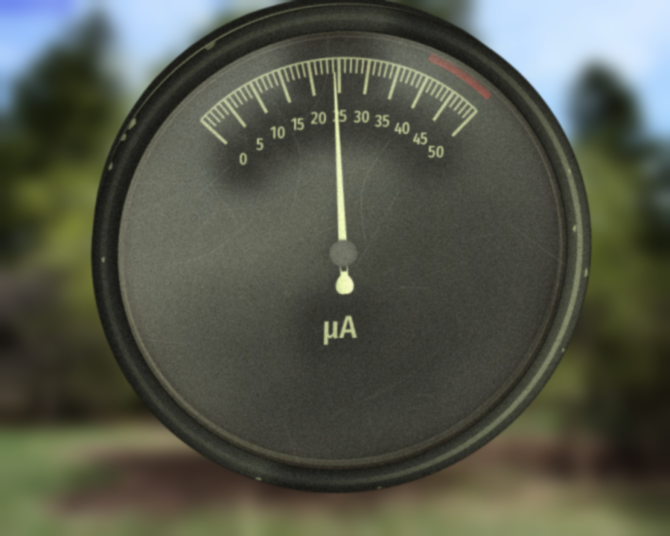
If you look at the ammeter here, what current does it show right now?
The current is 24 µA
